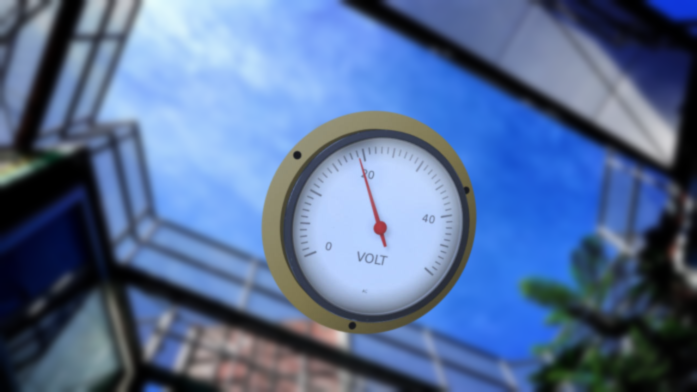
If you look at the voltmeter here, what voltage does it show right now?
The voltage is 19 V
